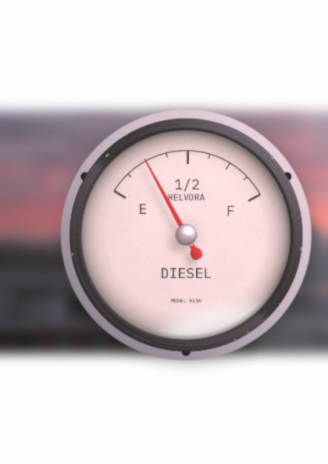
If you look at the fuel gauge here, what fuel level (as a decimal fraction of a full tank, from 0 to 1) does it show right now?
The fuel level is 0.25
